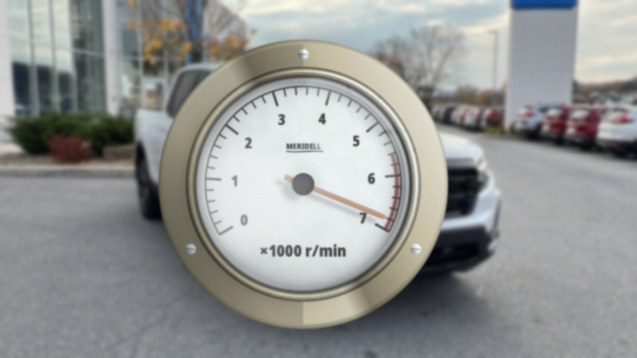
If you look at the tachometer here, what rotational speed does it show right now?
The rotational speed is 6800 rpm
